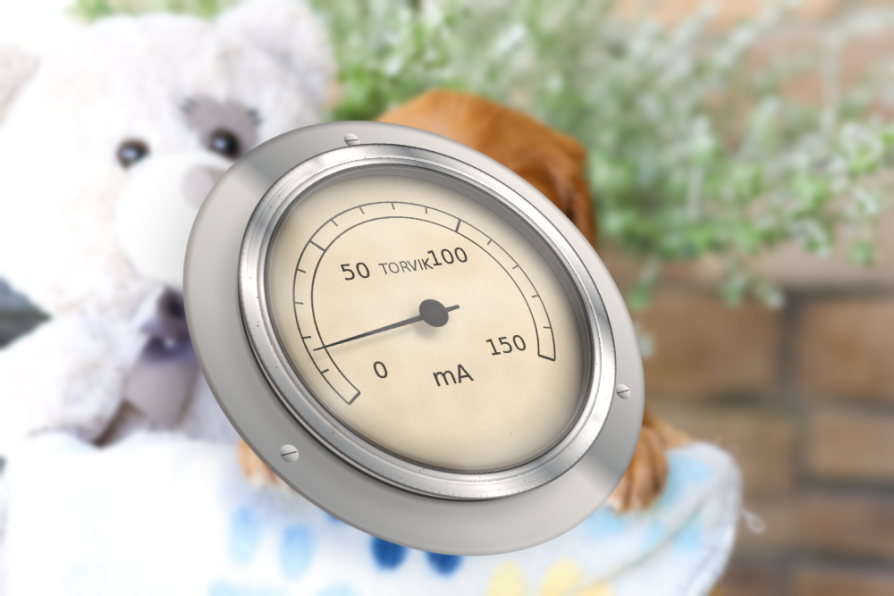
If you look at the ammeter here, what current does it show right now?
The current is 15 mA
